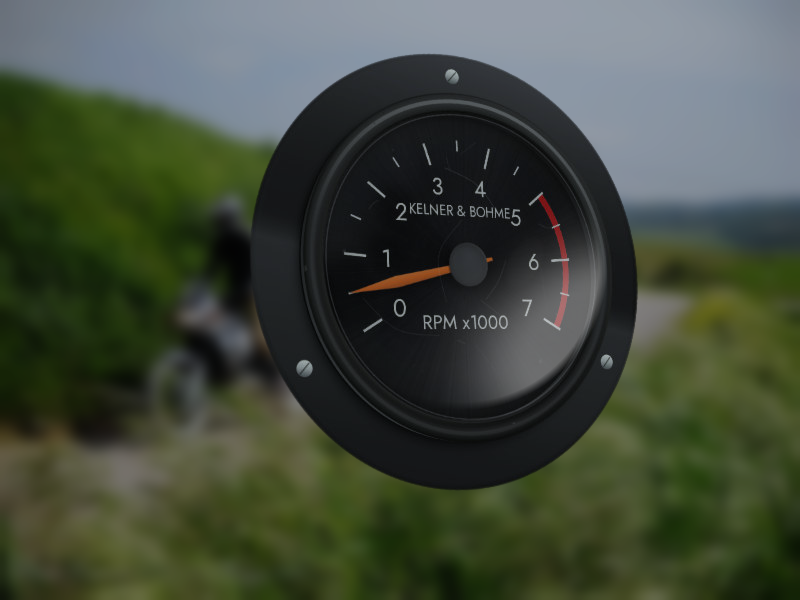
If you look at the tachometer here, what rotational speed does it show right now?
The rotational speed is 500 rpm
